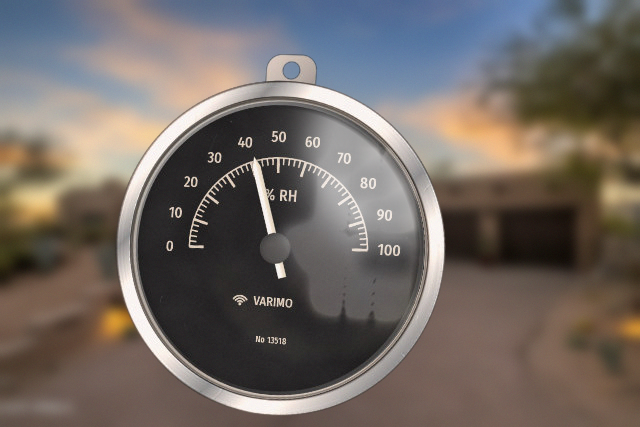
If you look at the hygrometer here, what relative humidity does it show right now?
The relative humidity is 42 %
